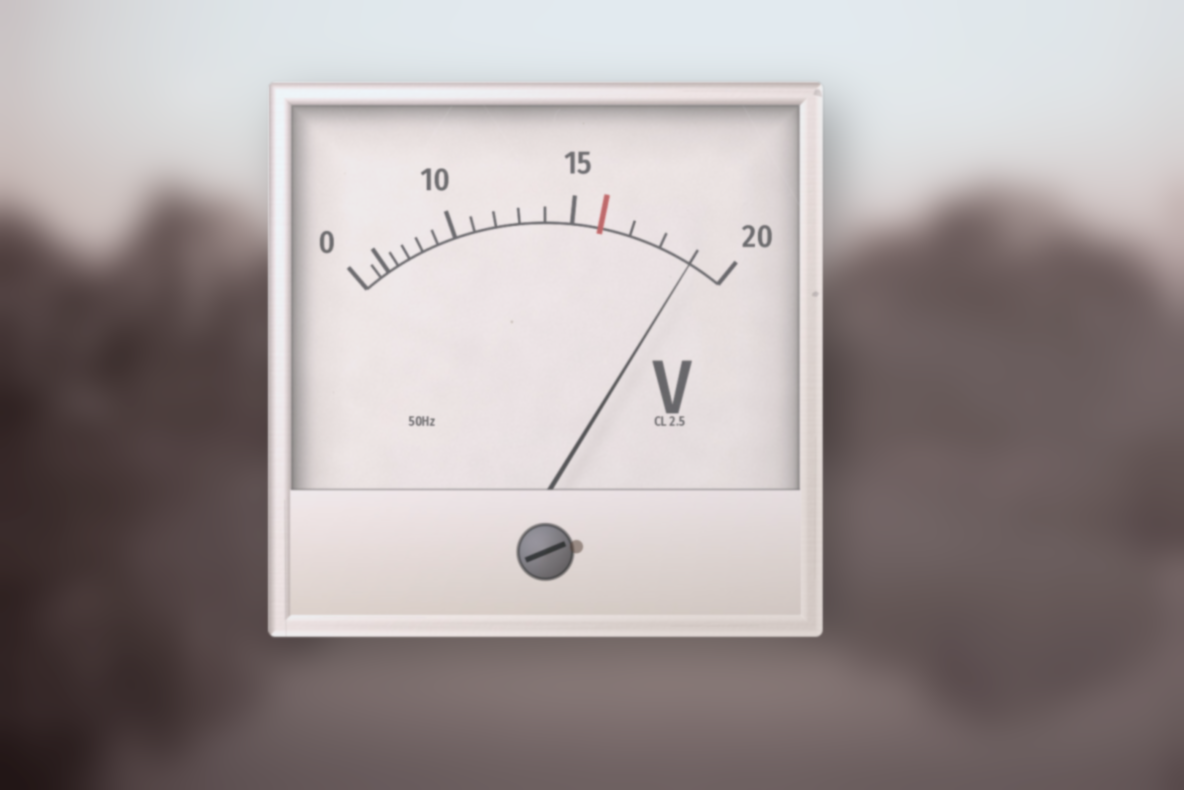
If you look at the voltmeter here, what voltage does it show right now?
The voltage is 19 V
